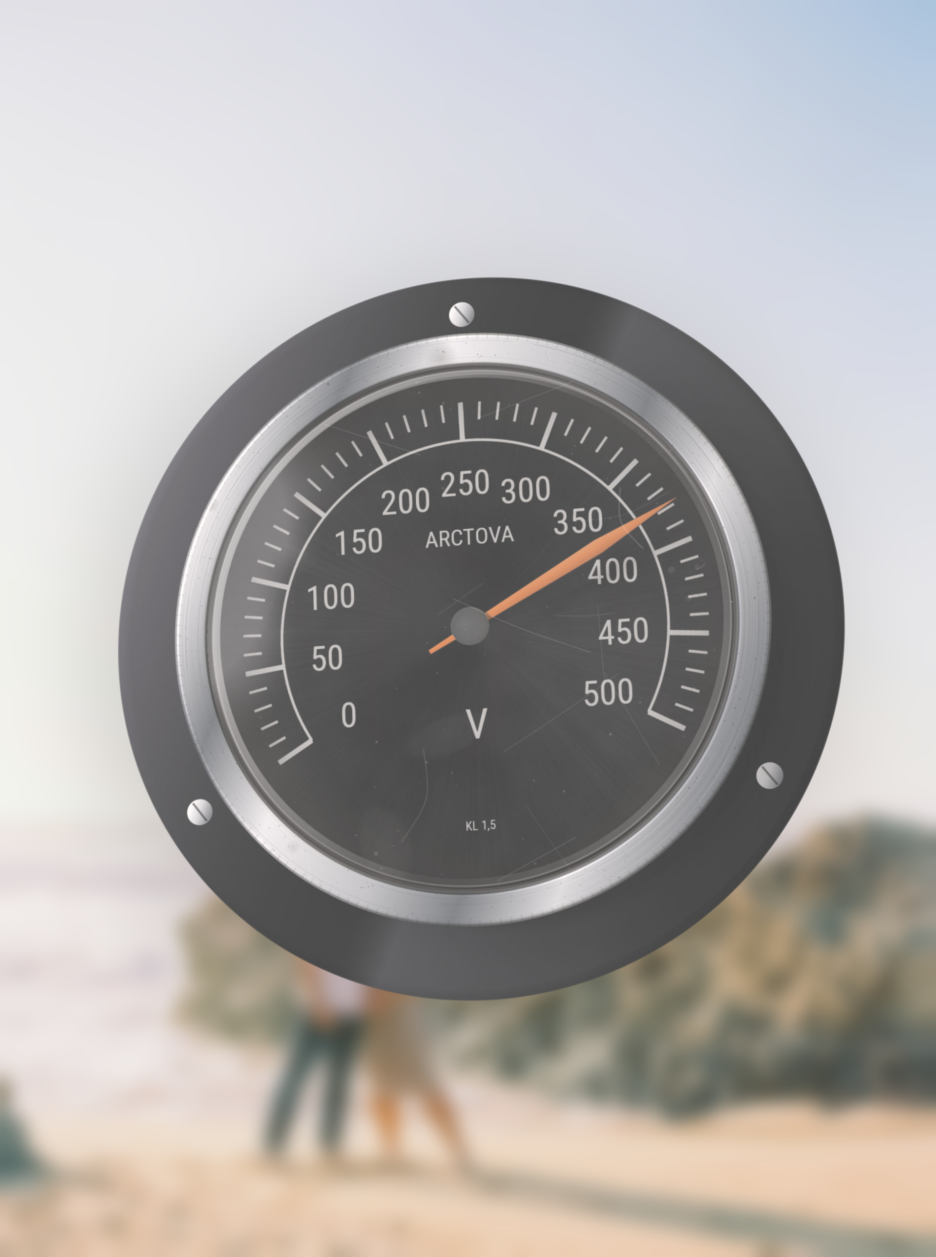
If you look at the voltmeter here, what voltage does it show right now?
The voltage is 380 V
